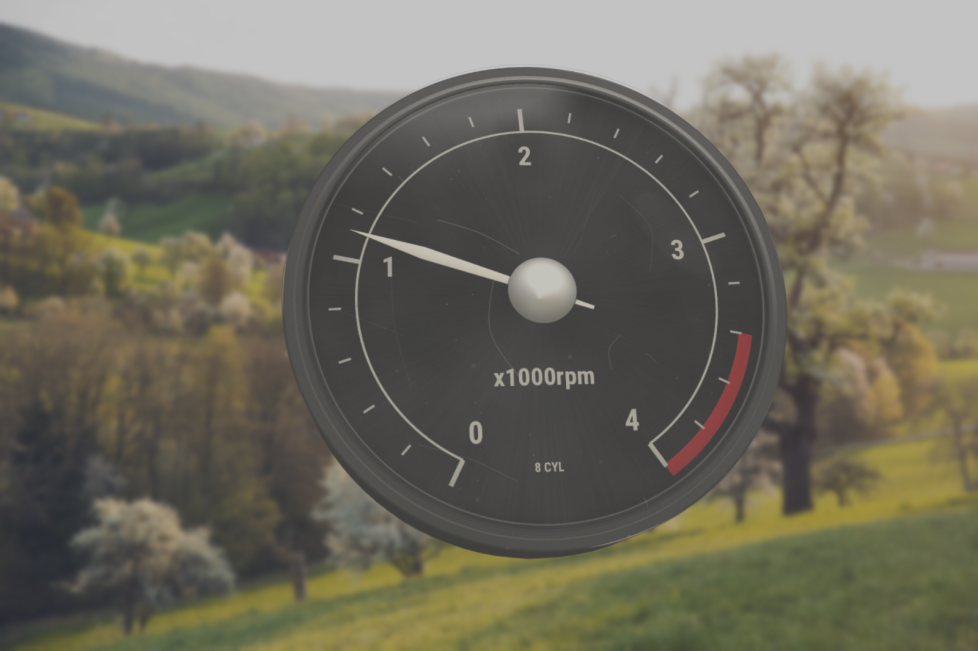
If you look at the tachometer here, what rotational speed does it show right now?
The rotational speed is 1100 rpm
